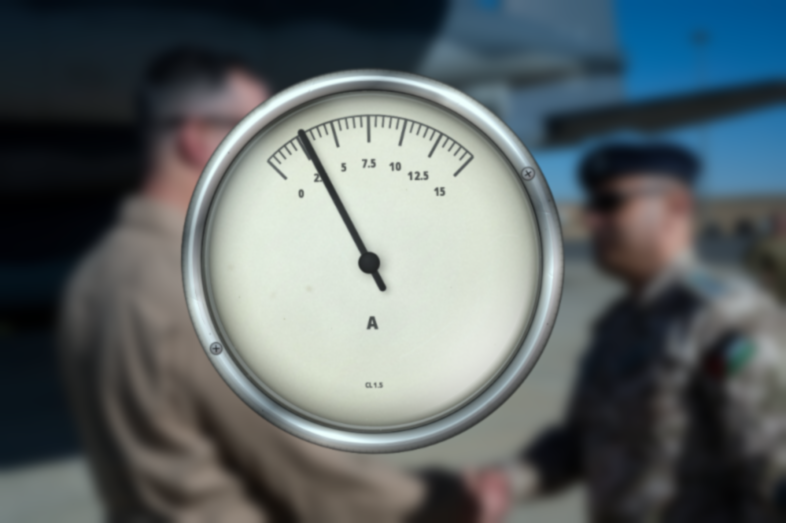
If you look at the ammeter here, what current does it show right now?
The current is 3 A
